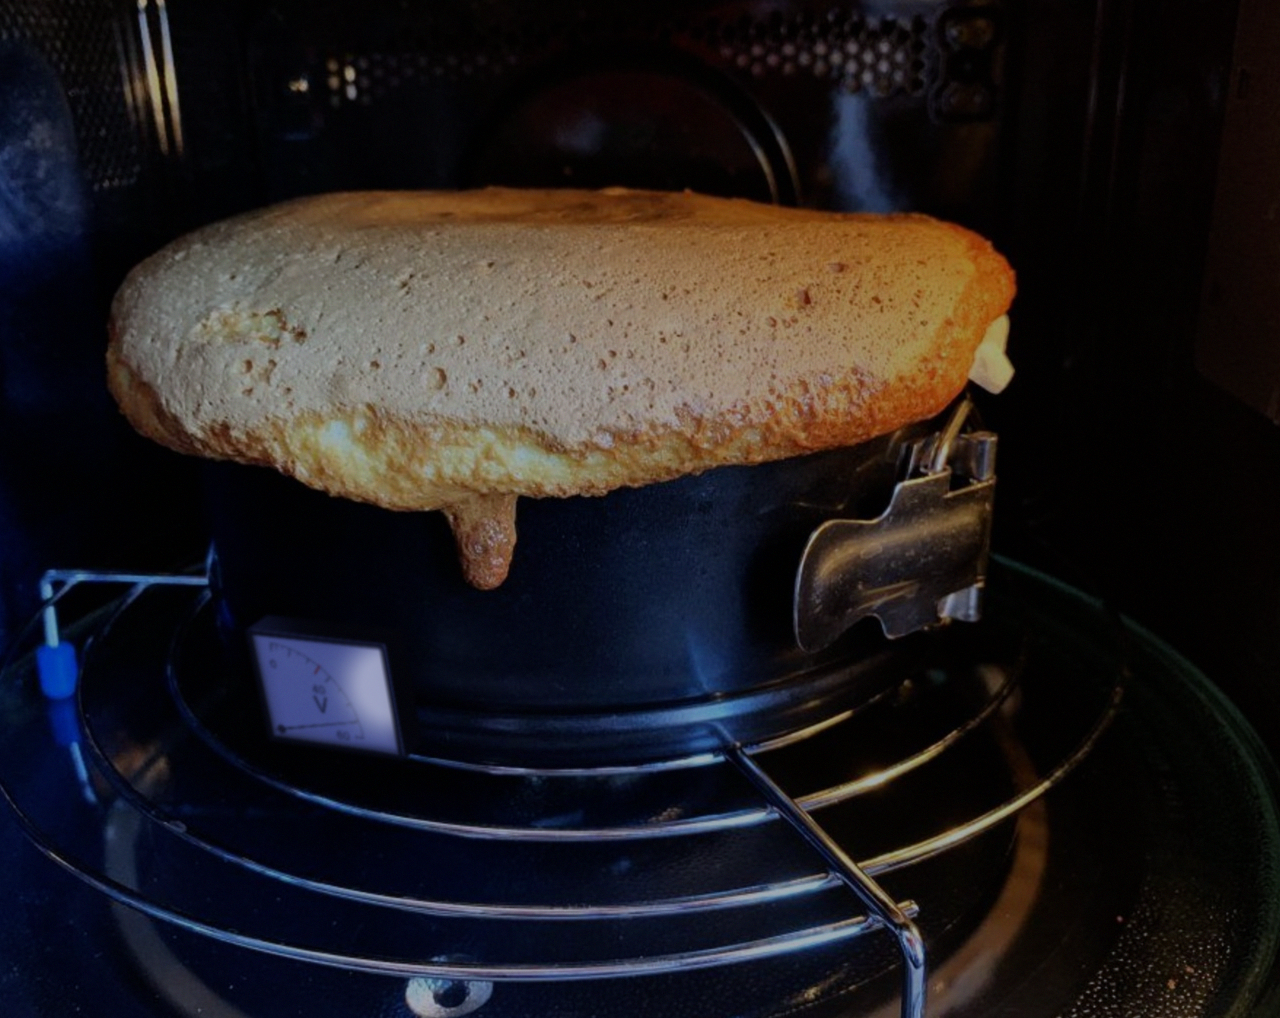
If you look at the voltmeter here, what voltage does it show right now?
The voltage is 55 V
